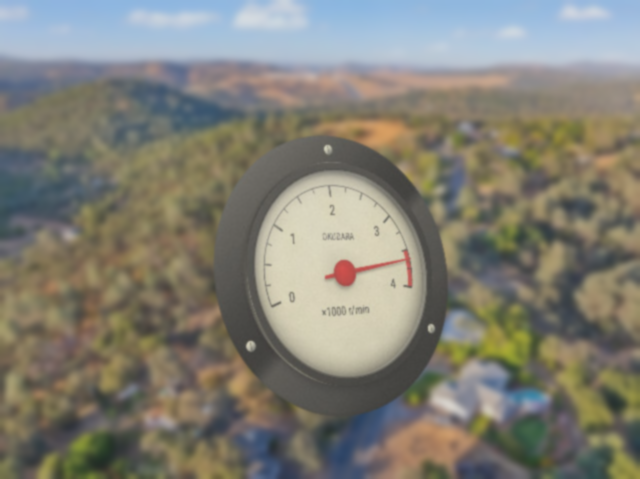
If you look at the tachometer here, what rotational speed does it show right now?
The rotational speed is 3625 rpm
